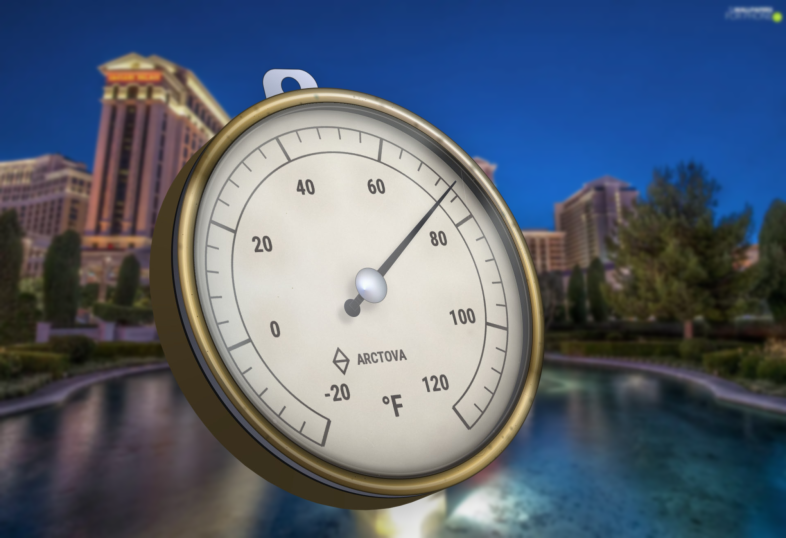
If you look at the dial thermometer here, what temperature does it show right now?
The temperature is 74 °F
